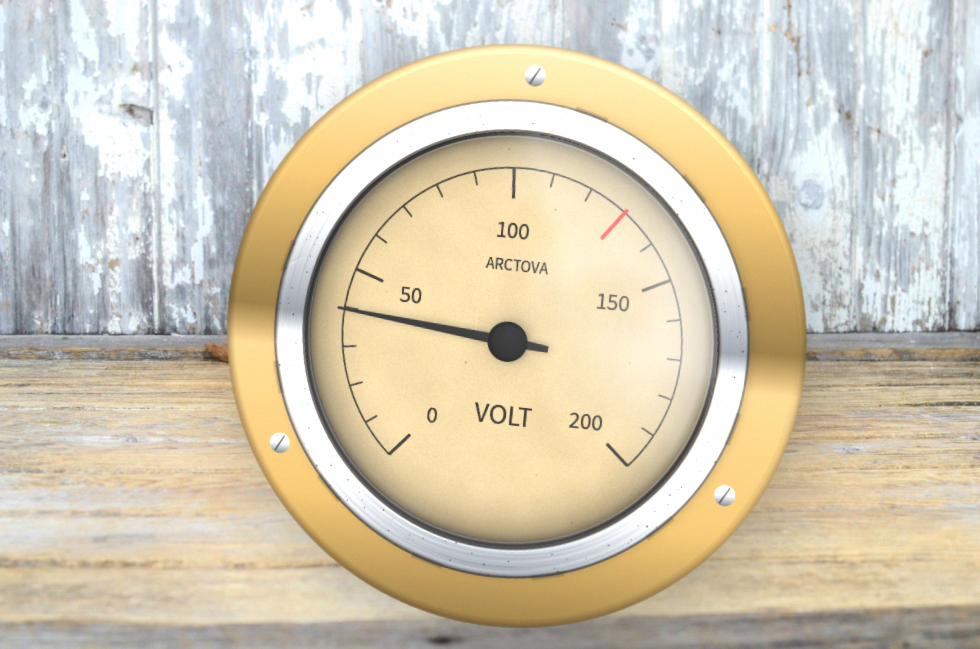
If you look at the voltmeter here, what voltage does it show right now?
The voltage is 40 V
